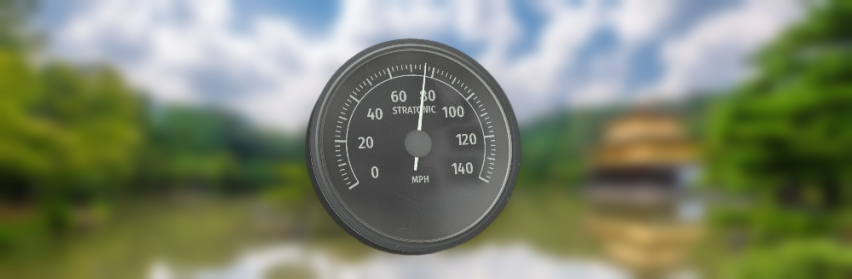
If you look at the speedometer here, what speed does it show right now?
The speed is 76 mph
